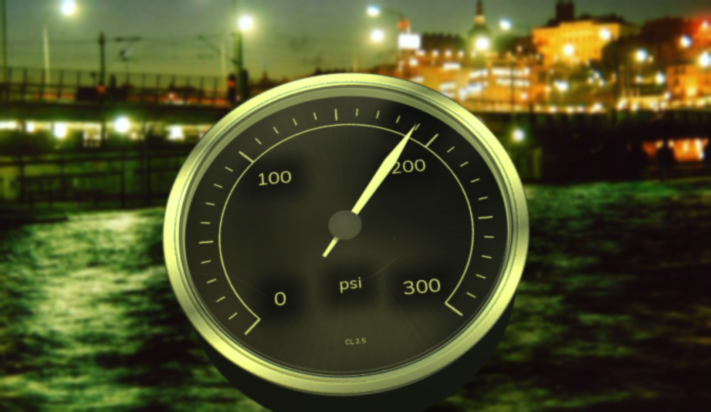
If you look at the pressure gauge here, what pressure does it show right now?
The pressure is 190 psi
